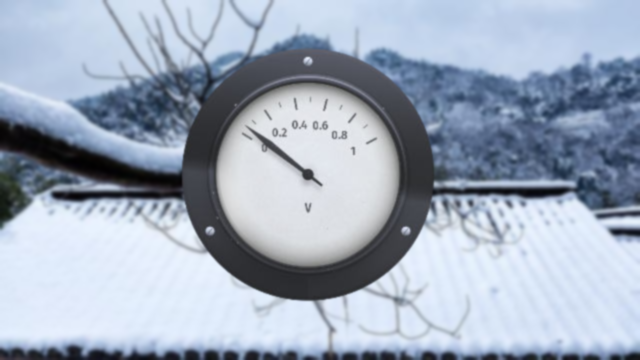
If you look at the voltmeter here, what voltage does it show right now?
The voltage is 0.05 V
